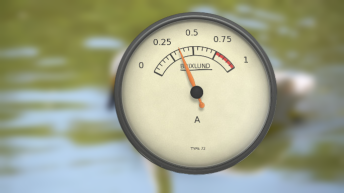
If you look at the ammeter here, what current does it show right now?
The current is 0.35 A
